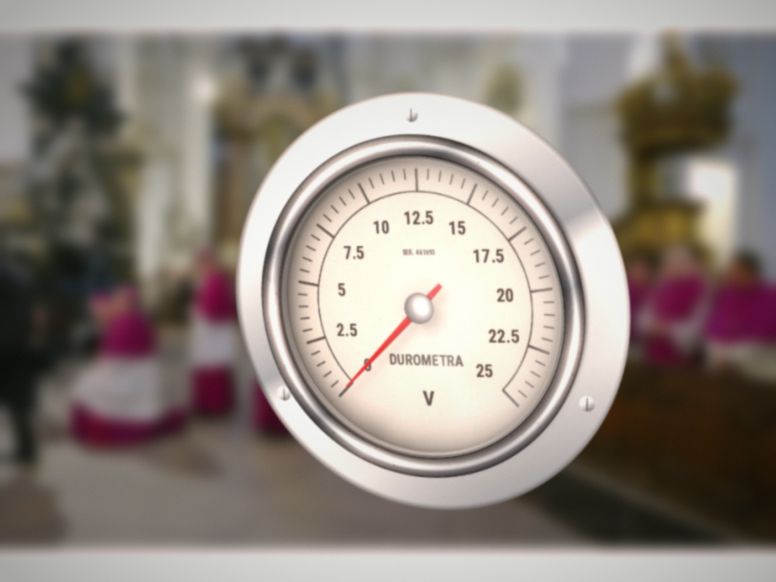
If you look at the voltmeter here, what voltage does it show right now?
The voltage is 0 V
